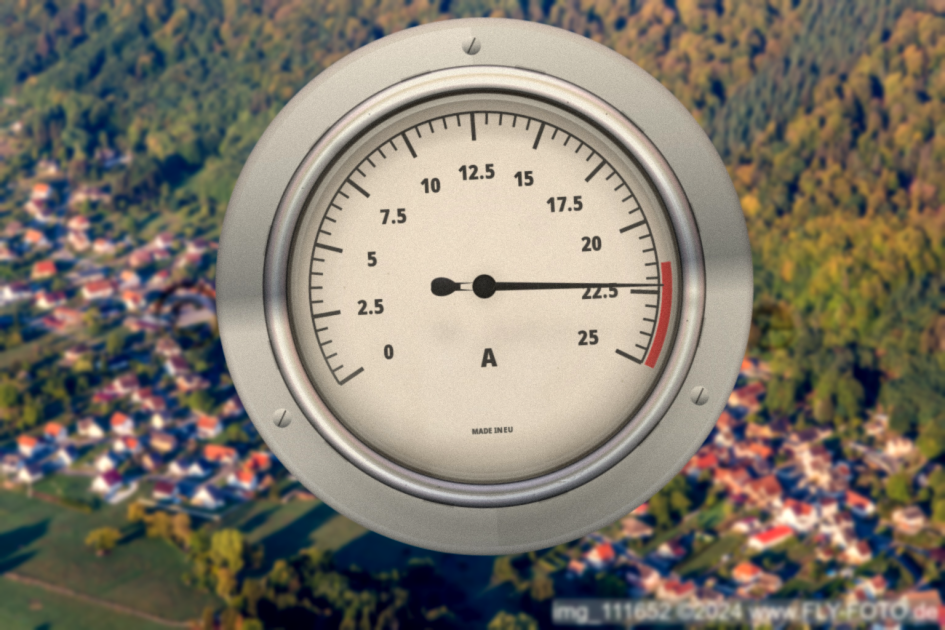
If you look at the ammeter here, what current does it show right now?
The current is 22.25 A
